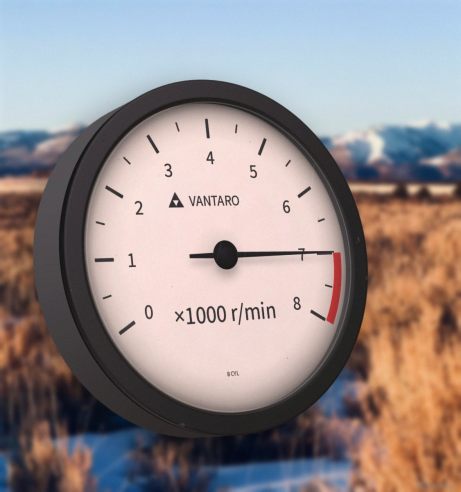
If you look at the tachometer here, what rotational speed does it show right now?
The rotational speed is 7000 rpm
